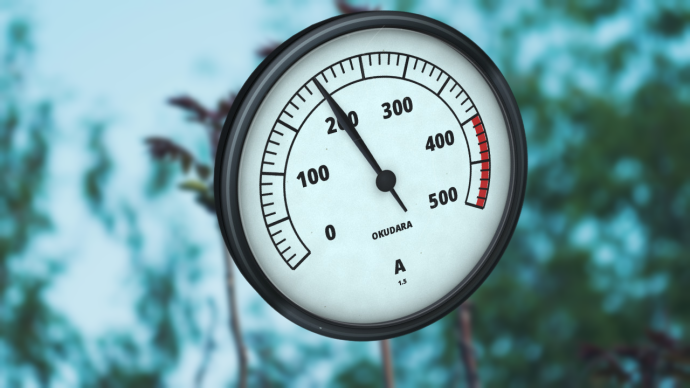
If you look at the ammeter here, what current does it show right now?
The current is 200 A
